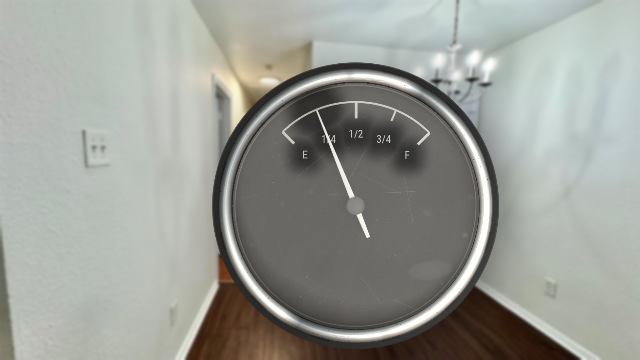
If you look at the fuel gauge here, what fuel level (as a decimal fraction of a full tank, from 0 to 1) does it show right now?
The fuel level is 0.25
